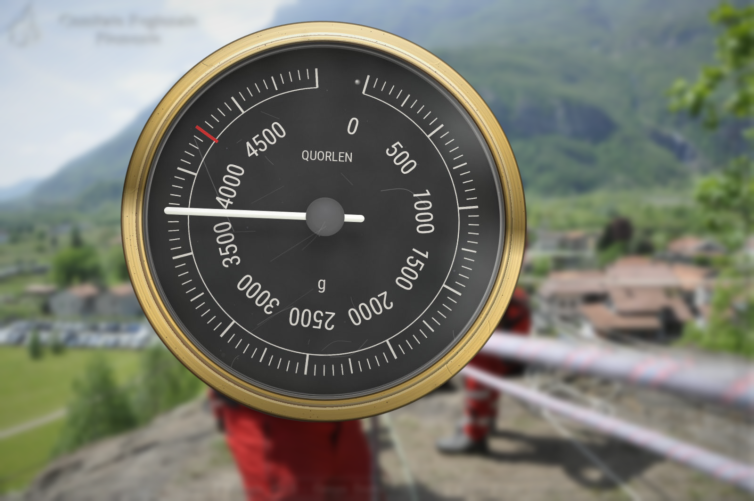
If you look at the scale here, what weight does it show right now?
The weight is 3750 g
